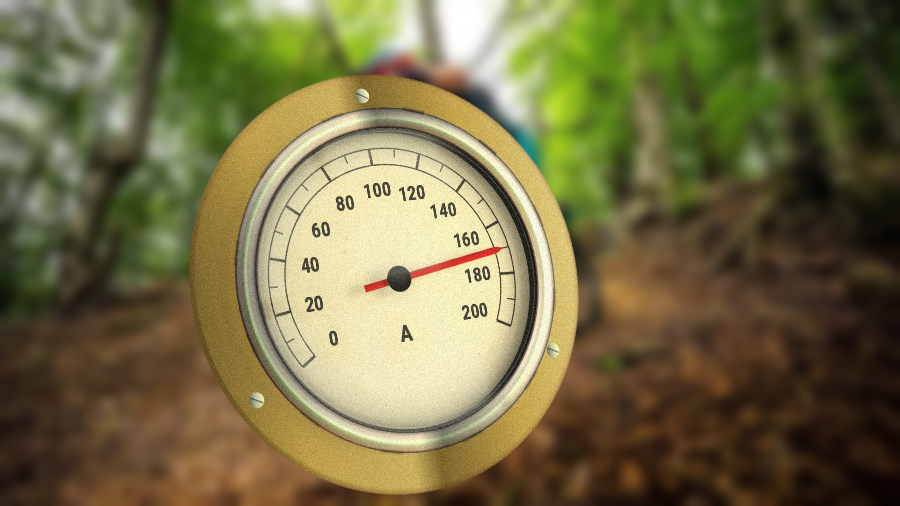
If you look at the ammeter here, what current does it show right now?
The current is 170 A
